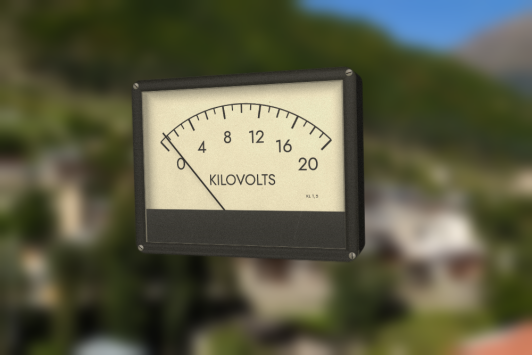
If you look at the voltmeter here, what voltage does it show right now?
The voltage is 1 kV
